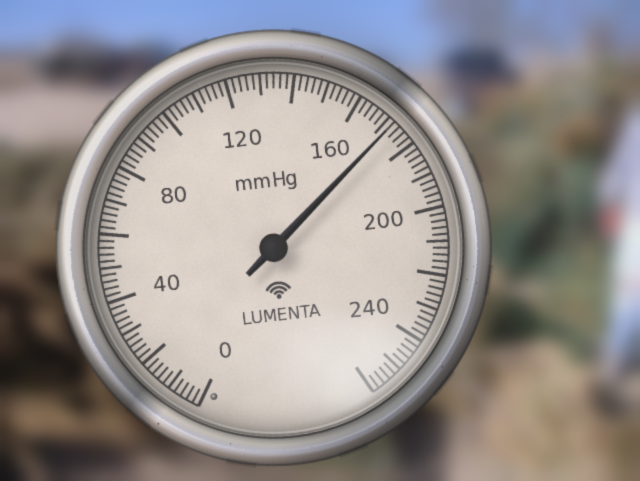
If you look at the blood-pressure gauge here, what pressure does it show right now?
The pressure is 172 mmHg
